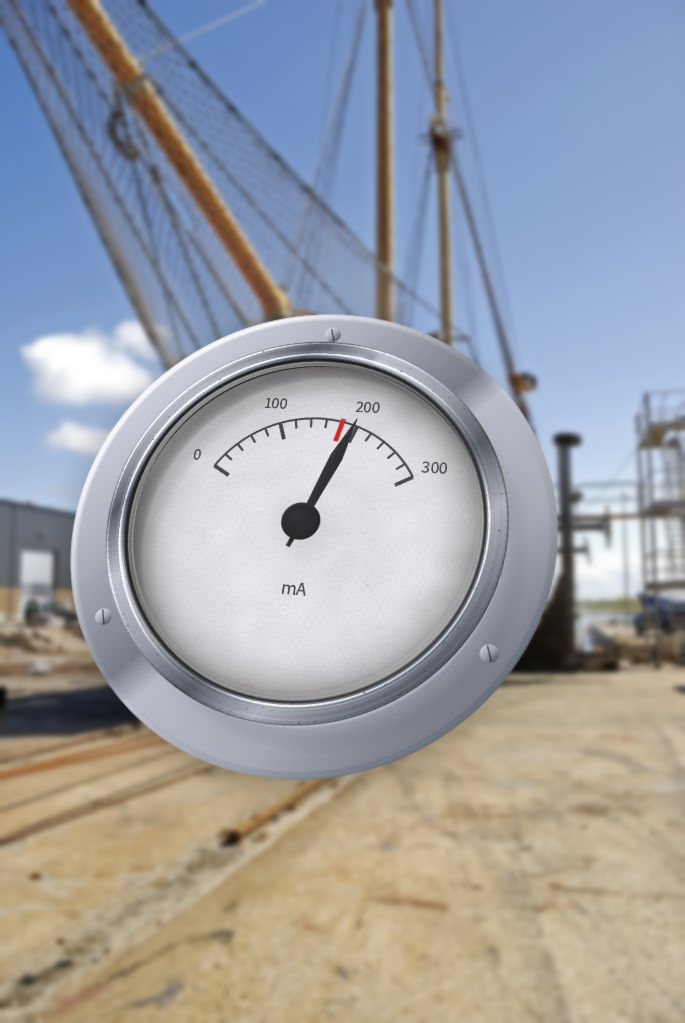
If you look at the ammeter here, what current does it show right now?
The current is 200 mA
